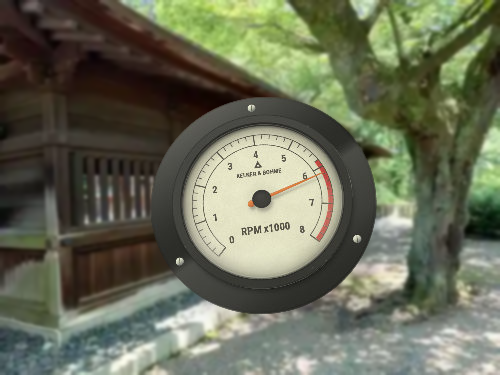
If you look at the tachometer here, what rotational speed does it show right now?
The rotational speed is 6200 rpm
